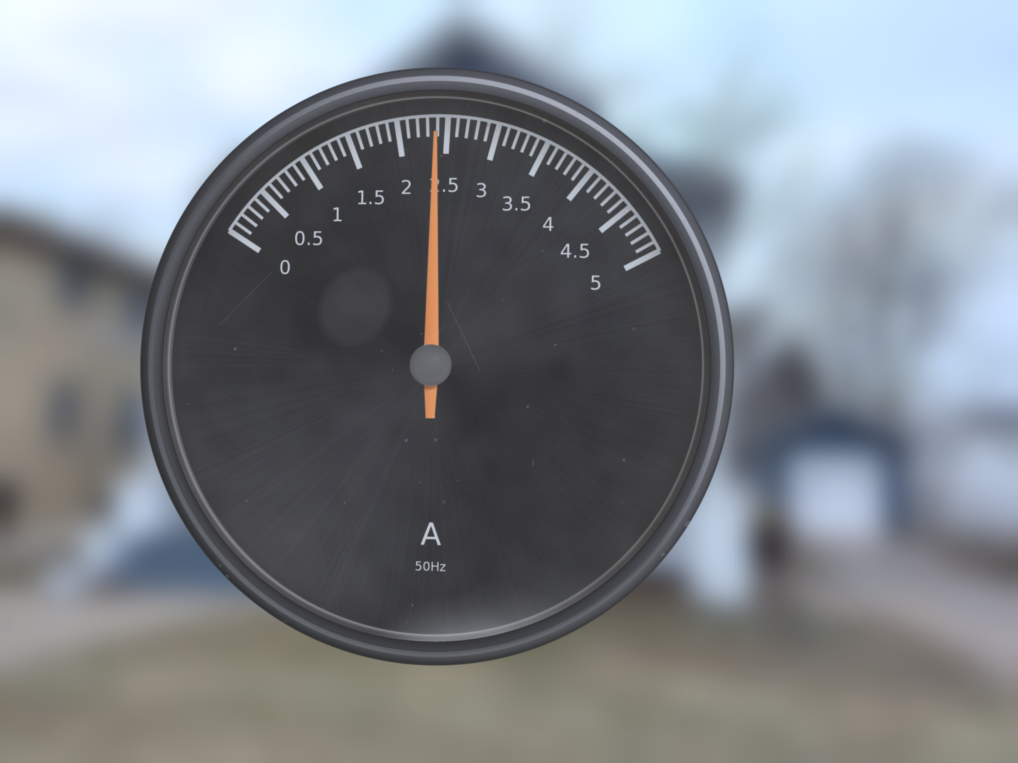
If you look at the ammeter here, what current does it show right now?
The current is 2.4 A
